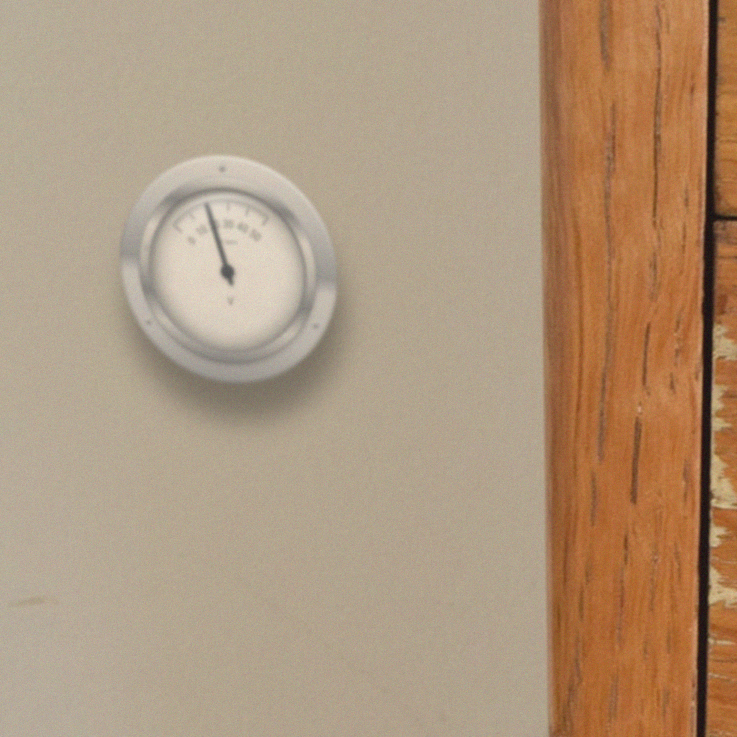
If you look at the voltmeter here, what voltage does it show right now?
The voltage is 20 V
